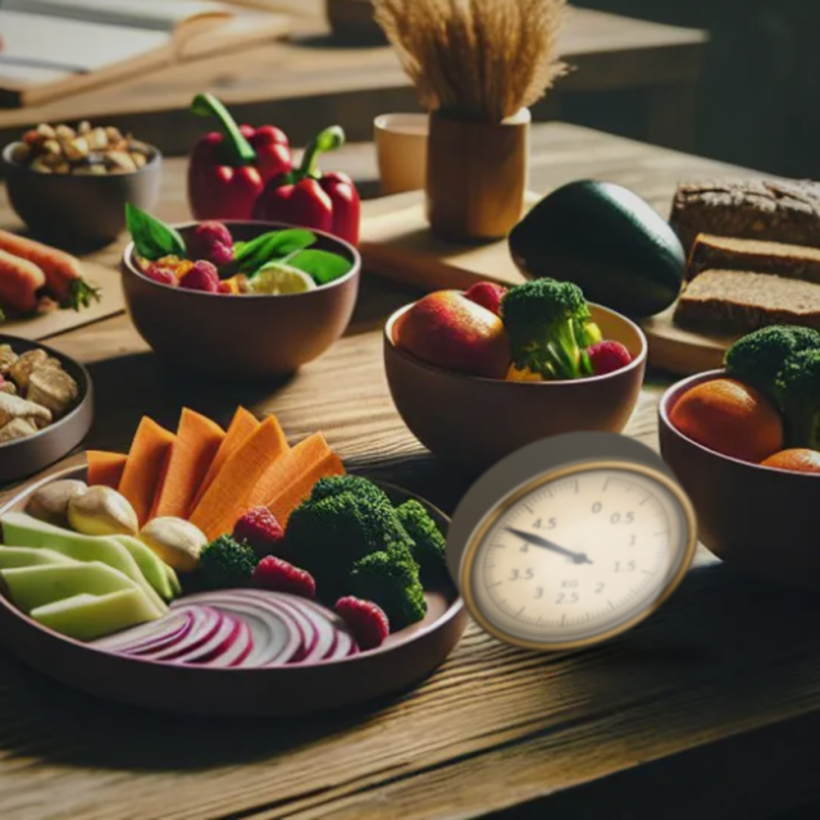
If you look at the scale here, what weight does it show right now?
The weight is 4.25 kg
